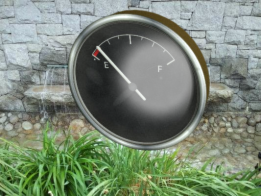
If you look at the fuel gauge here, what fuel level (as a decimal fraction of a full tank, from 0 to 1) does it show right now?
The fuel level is 0.125
